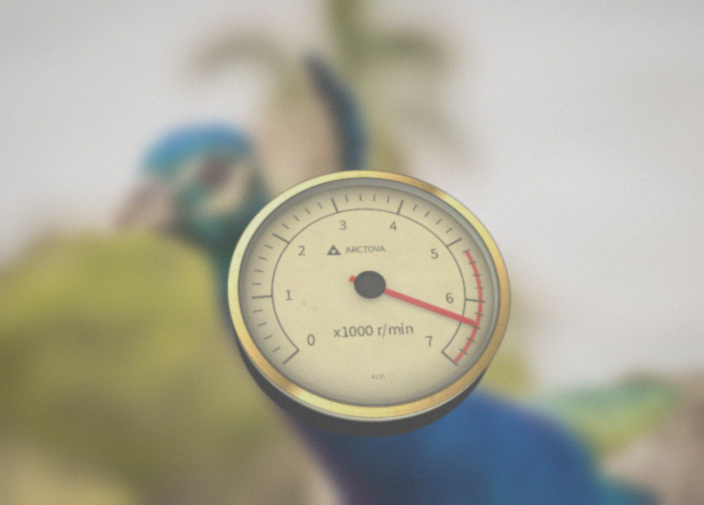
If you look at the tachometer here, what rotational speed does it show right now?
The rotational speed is 6400 rpm
